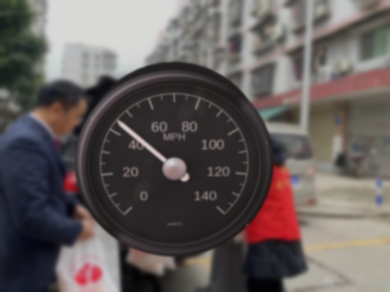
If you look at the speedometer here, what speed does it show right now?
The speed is 45 mph
